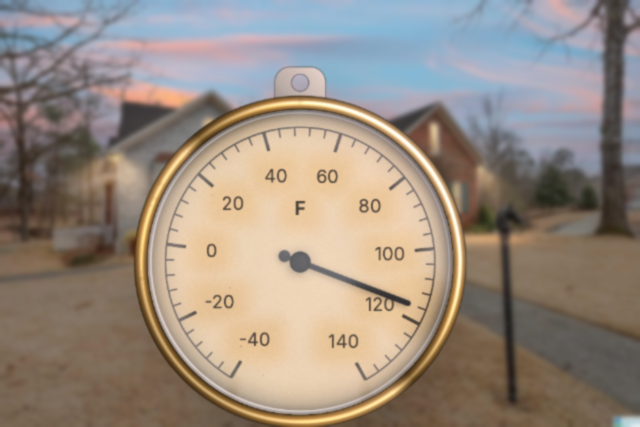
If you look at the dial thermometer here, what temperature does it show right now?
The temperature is 116 °F
